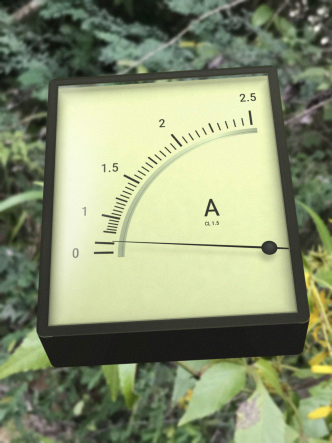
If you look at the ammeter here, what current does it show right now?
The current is 0.5 A
